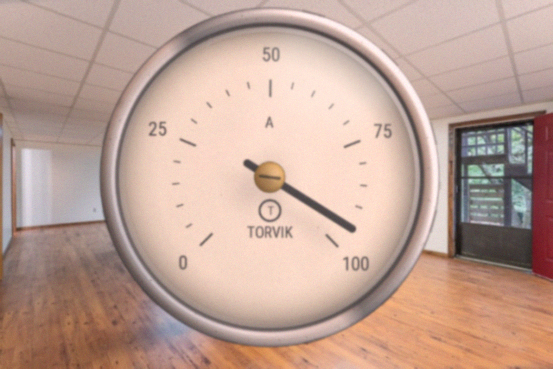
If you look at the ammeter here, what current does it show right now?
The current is 95 A
